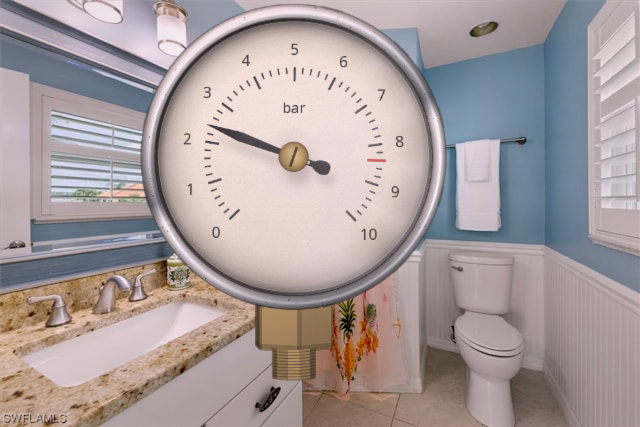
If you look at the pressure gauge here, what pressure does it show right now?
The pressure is 2.4 bar
